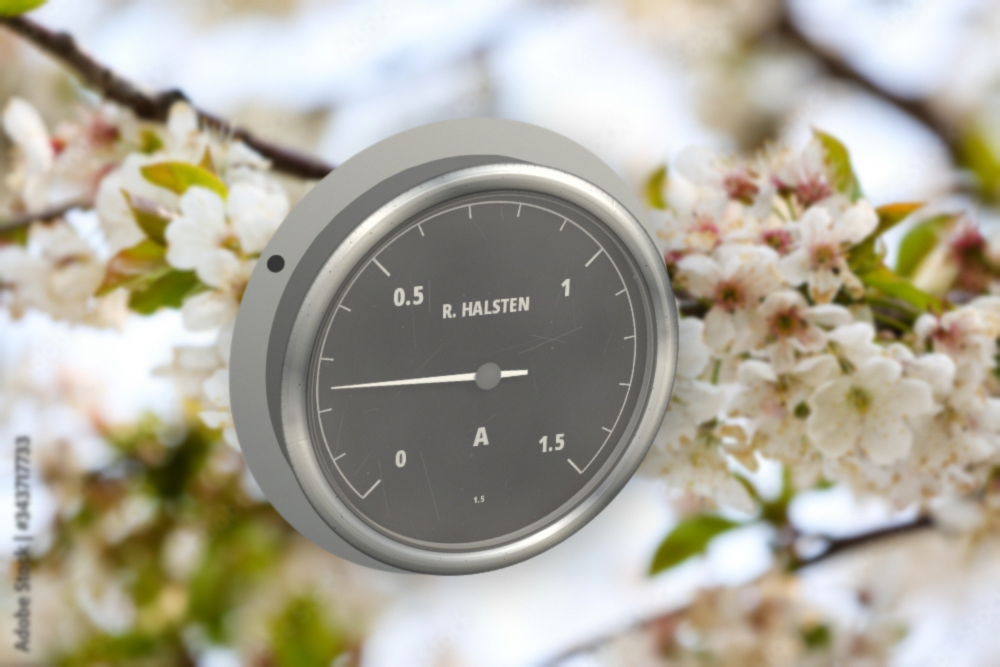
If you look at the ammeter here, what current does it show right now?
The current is 0.25 A
